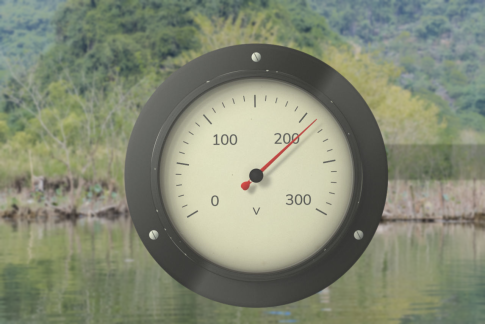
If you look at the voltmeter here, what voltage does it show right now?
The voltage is 210 V
